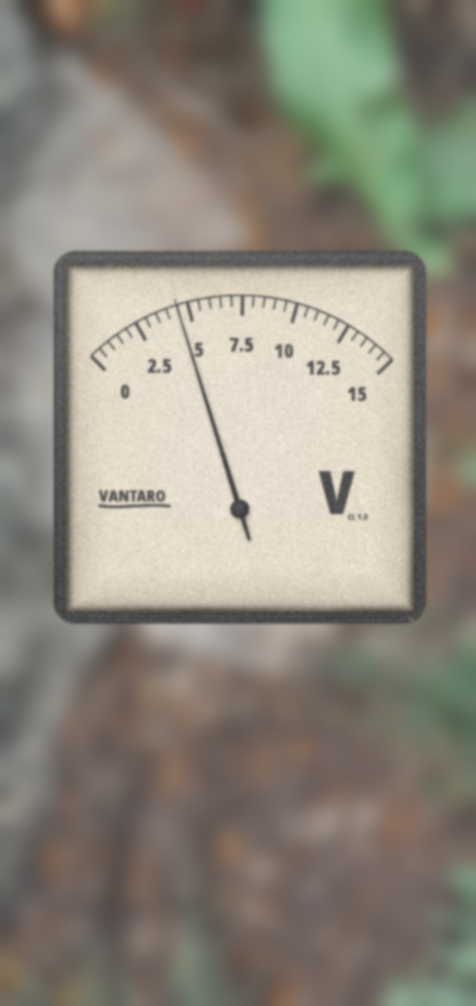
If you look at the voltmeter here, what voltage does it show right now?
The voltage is 4.5 V
